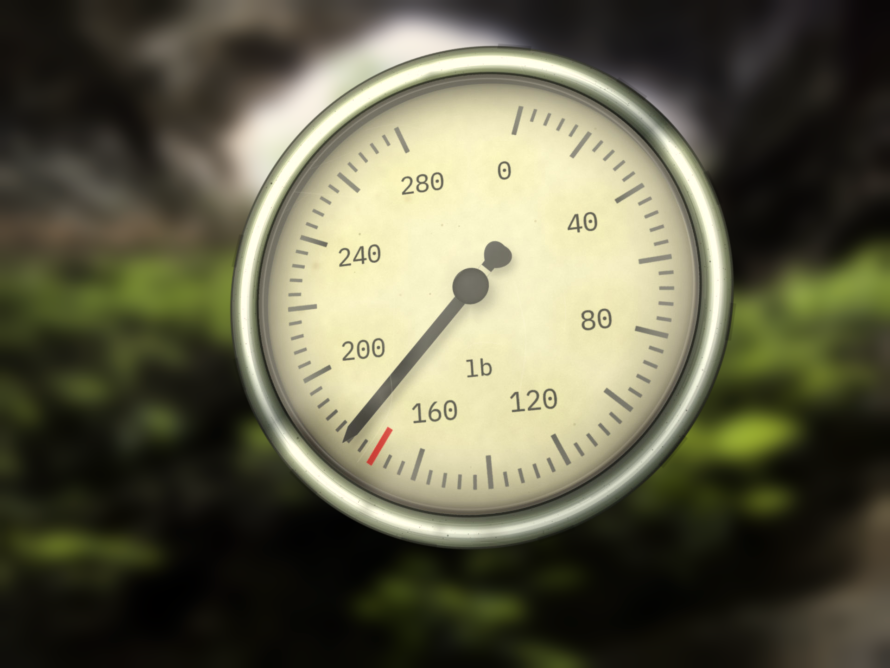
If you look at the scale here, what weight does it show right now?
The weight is 180 lb
